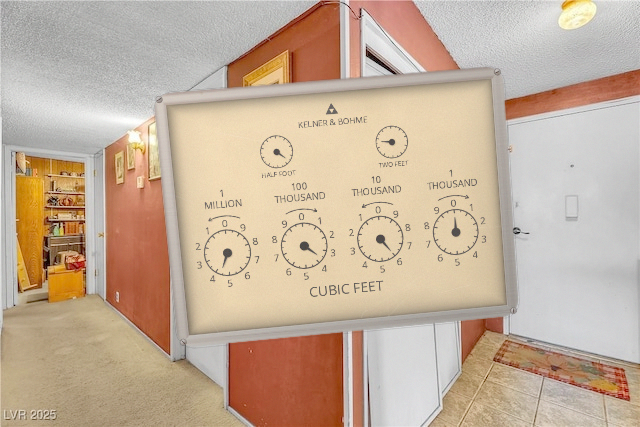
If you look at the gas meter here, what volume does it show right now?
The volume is 436000 ft³
